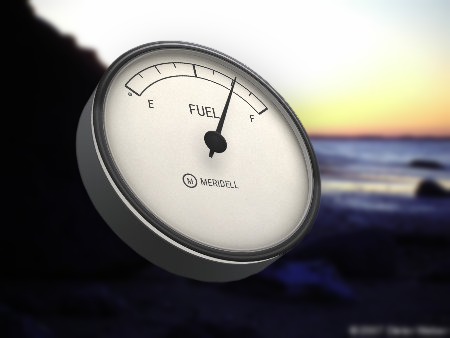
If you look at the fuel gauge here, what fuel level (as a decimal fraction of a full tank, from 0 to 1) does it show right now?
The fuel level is 0.75
